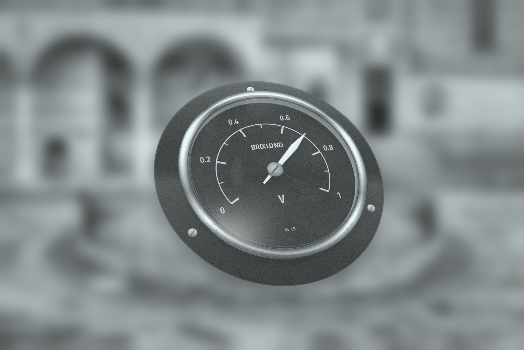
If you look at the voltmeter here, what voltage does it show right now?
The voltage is 0.7 V
